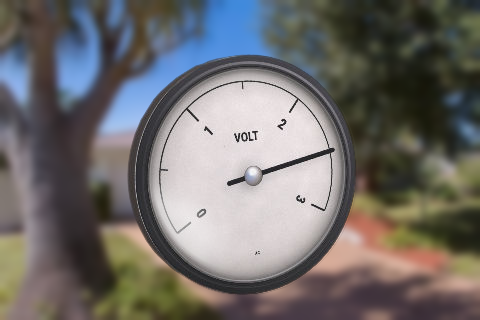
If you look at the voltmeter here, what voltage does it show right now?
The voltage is 2.5 V
